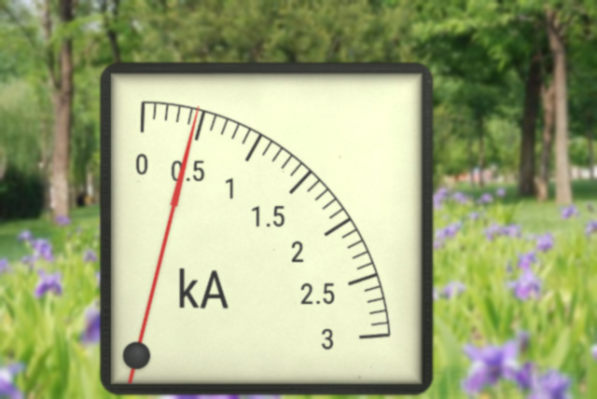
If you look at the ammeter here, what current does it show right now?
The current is 0.45 kA
